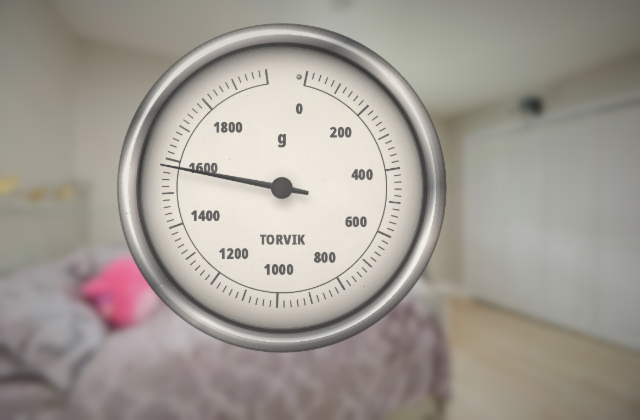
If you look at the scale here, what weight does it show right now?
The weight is 1580 g
